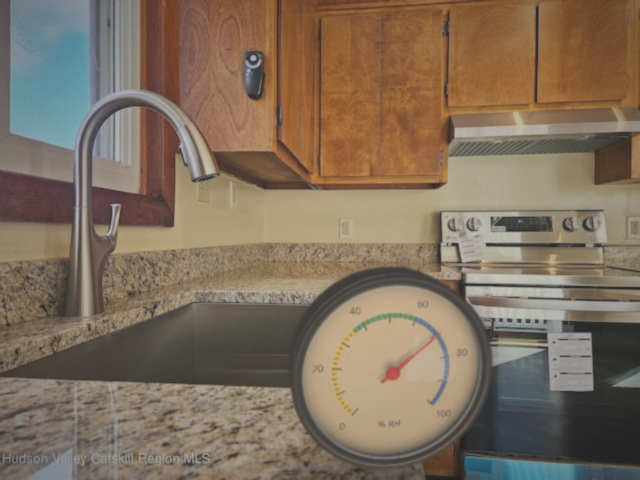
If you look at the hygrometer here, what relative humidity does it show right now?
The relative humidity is 70 %
